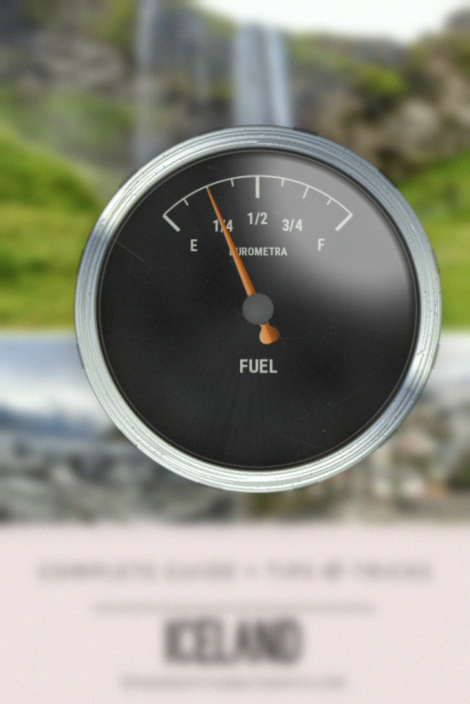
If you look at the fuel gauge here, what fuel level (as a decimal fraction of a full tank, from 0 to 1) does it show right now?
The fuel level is 0.25
